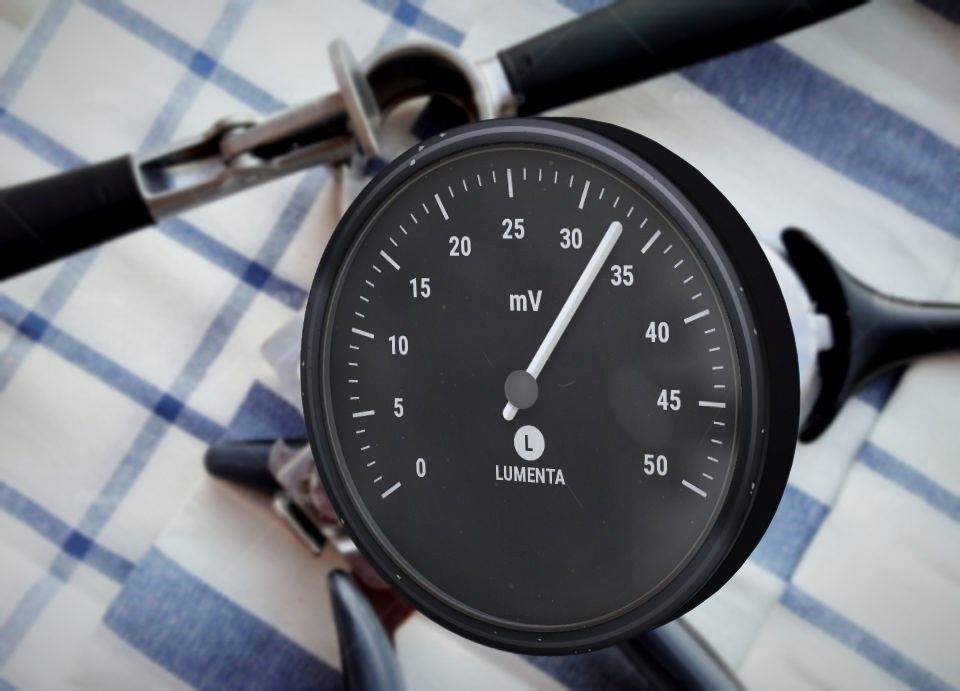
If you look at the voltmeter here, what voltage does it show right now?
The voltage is 33 mV
